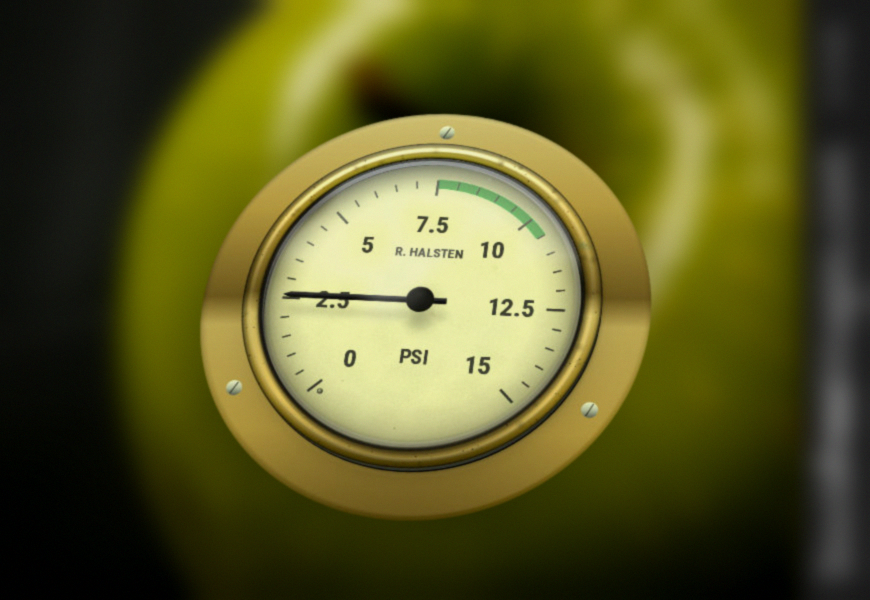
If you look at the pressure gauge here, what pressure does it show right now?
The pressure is 2.5 psi
